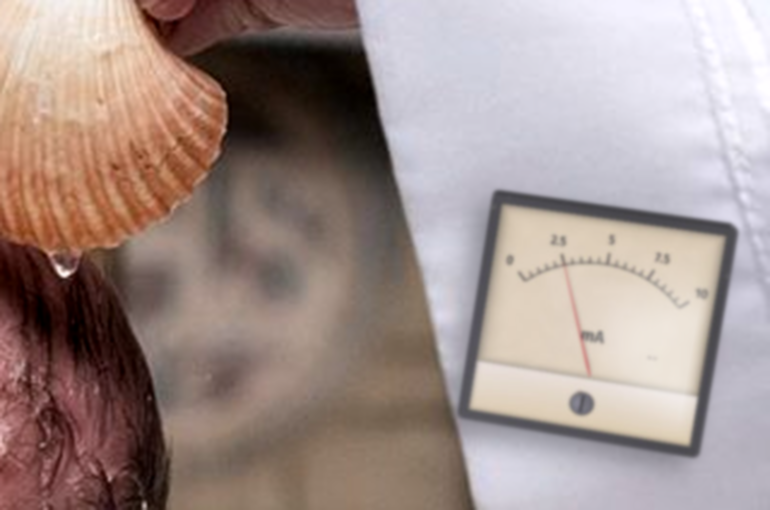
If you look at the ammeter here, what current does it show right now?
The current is 2.5 mA
